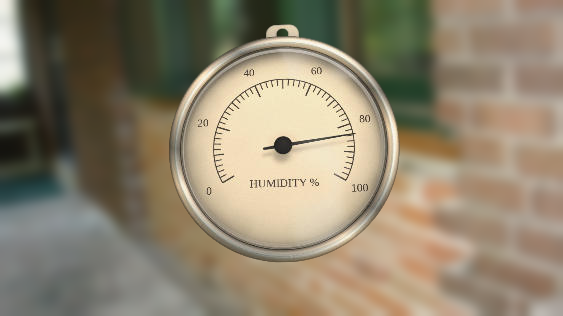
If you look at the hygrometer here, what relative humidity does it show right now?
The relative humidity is 84 %
